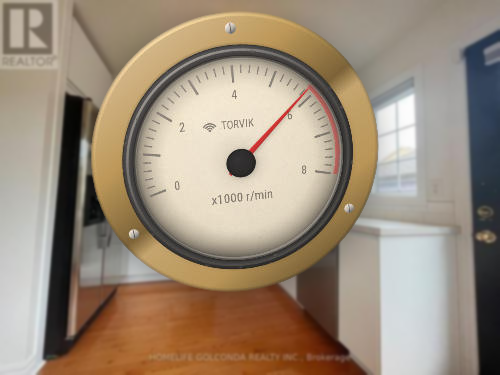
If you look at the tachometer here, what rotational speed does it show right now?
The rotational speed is 5800 rpm
